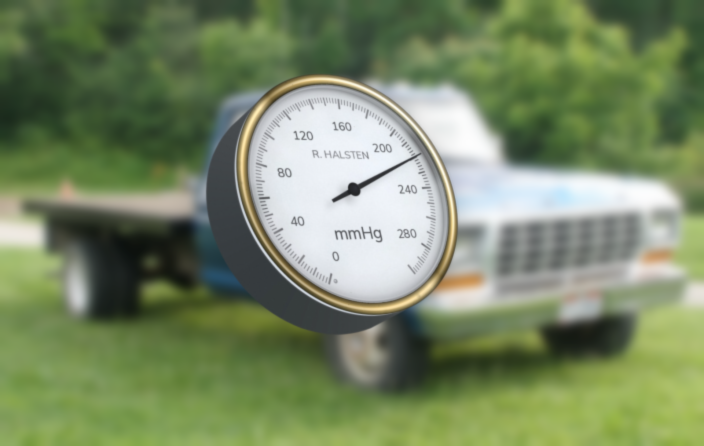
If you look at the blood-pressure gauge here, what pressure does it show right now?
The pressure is 220 mmHg
